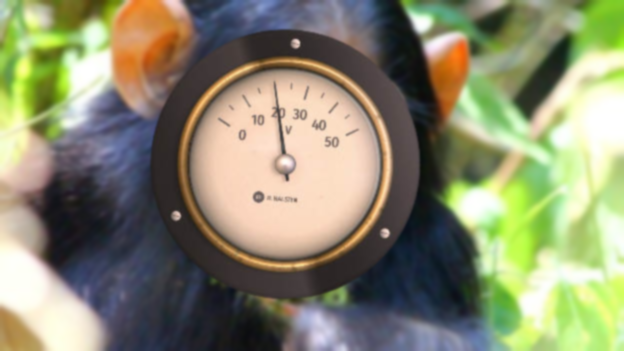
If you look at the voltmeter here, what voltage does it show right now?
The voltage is 20 V
